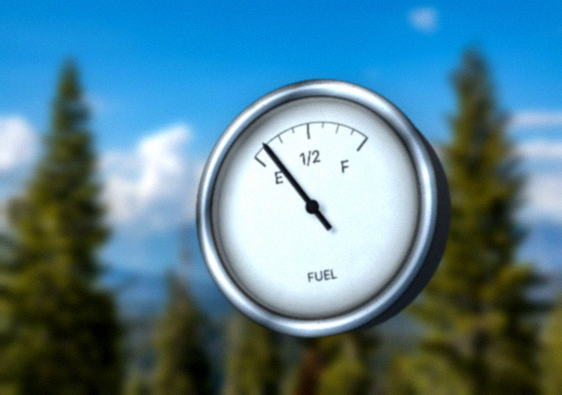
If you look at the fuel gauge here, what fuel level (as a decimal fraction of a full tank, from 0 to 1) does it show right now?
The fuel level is 0.125
